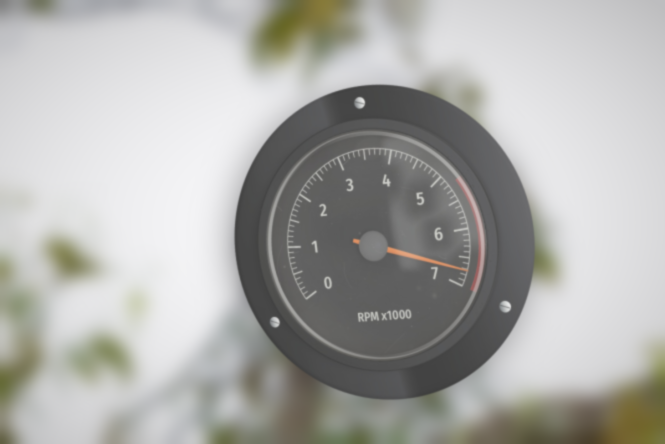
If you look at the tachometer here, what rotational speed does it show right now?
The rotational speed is 6700 rpm
